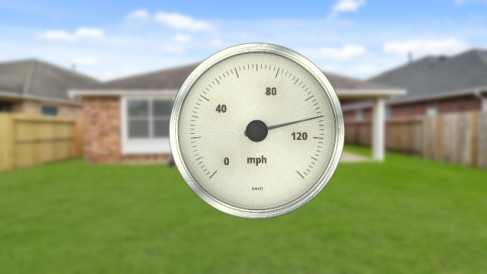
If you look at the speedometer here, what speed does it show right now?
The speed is 110 mph
